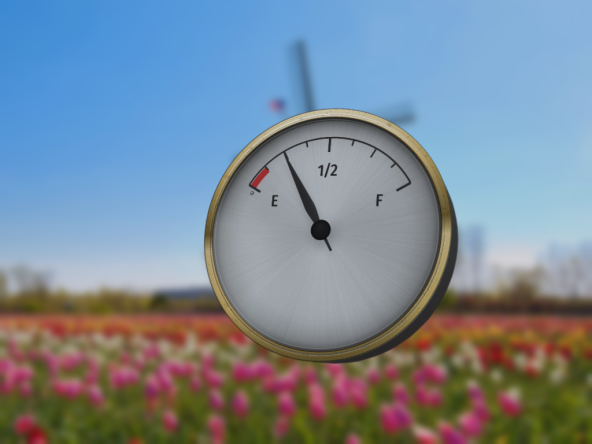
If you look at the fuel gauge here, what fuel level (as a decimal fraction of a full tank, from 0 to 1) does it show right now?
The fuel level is 0.25
